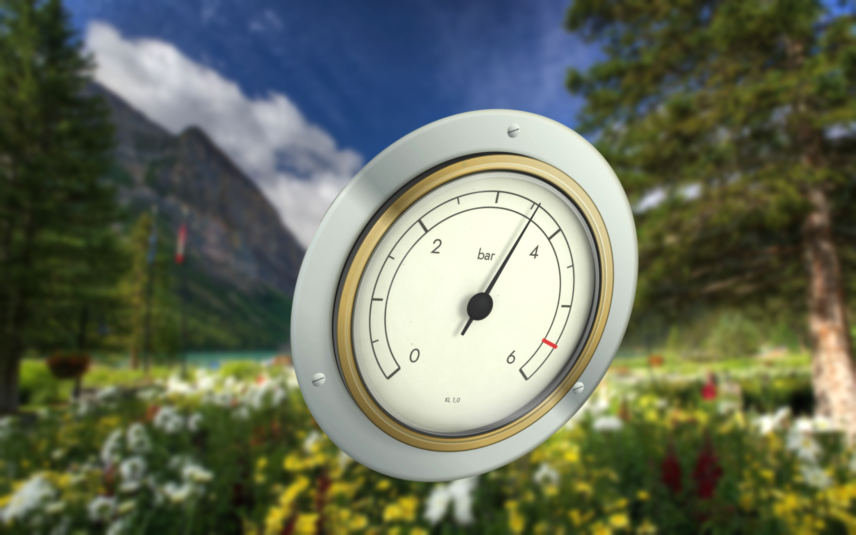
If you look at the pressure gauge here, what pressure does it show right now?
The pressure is 3.5 bar
